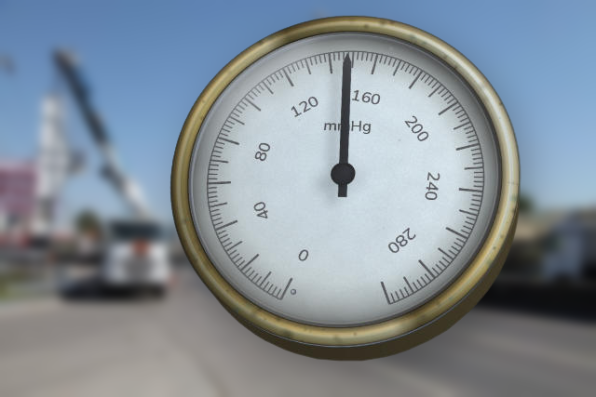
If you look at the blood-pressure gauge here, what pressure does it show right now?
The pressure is 148 mmHg
